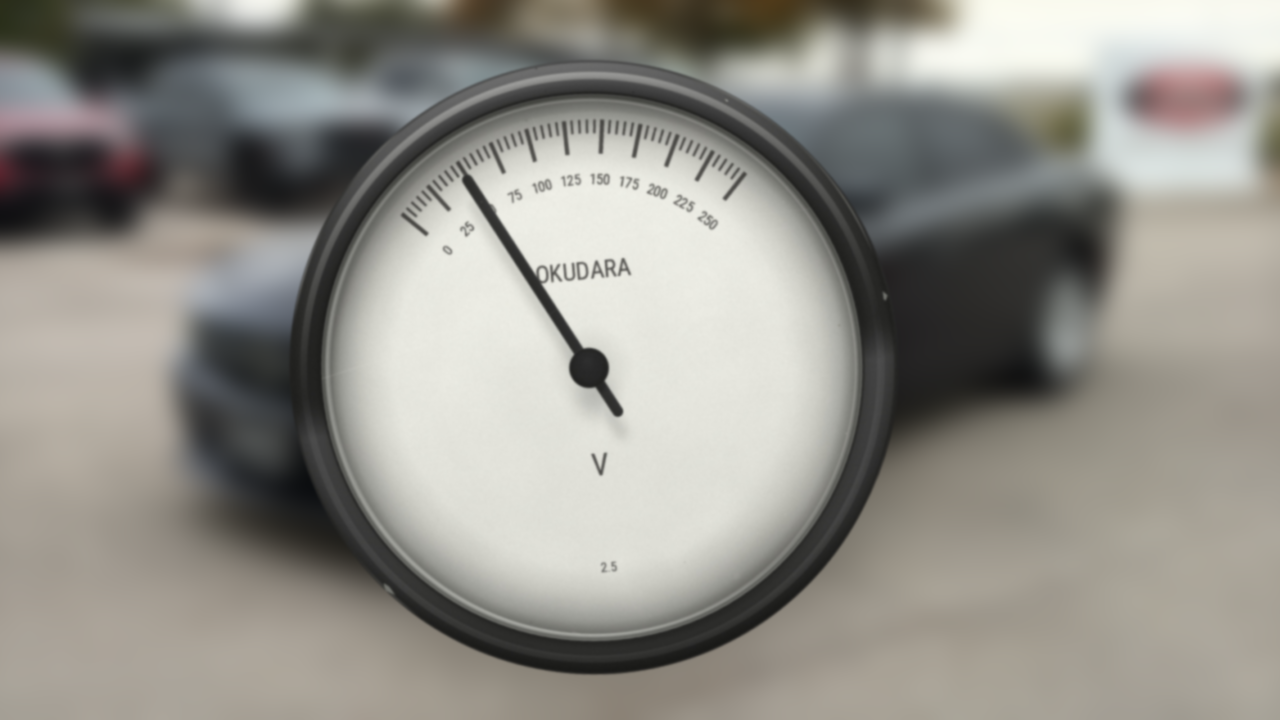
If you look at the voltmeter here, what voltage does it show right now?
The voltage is 50 V
